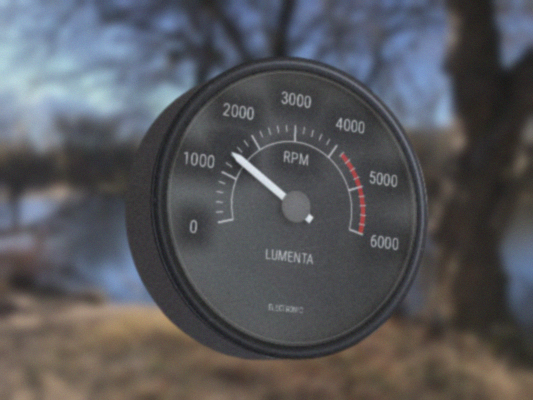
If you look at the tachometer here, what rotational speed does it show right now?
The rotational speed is 1400 rpm
